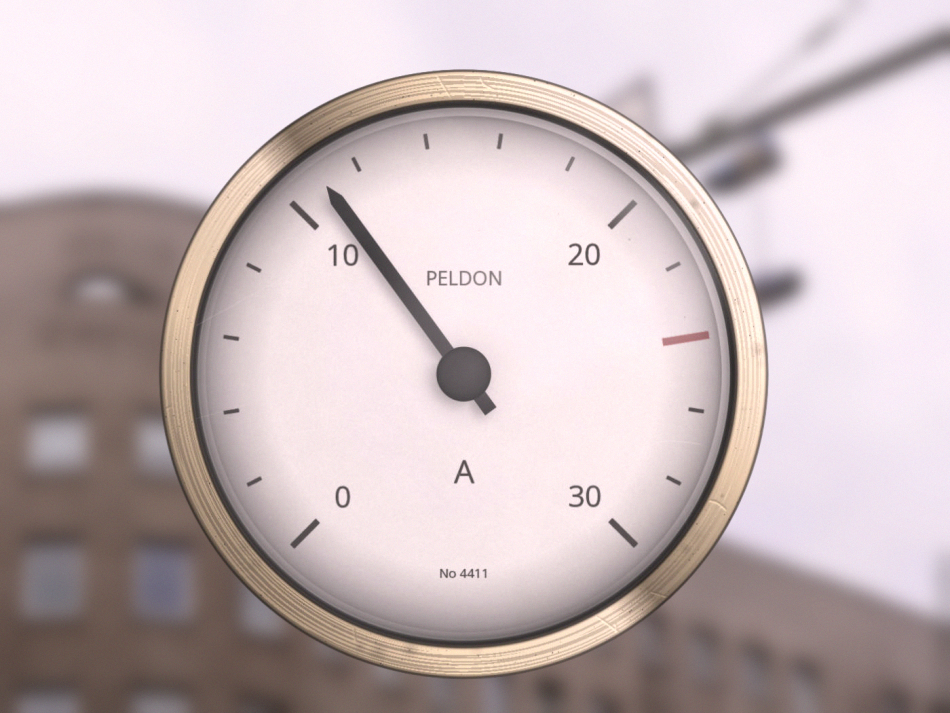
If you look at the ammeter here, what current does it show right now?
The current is 11 A
